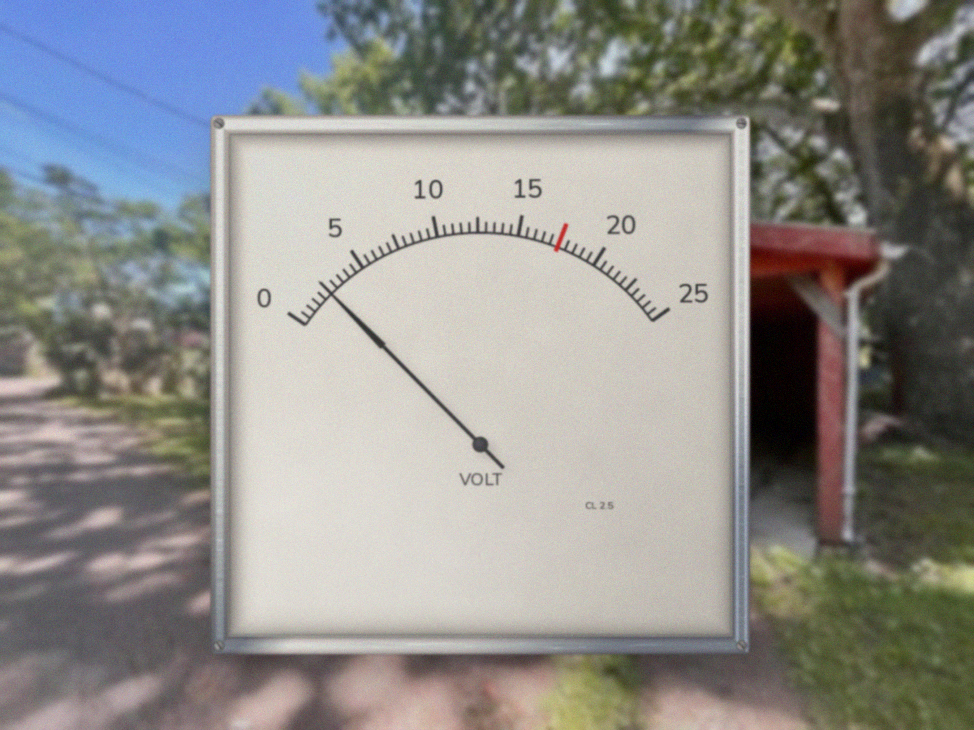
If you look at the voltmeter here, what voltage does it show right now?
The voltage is 2.5 V
